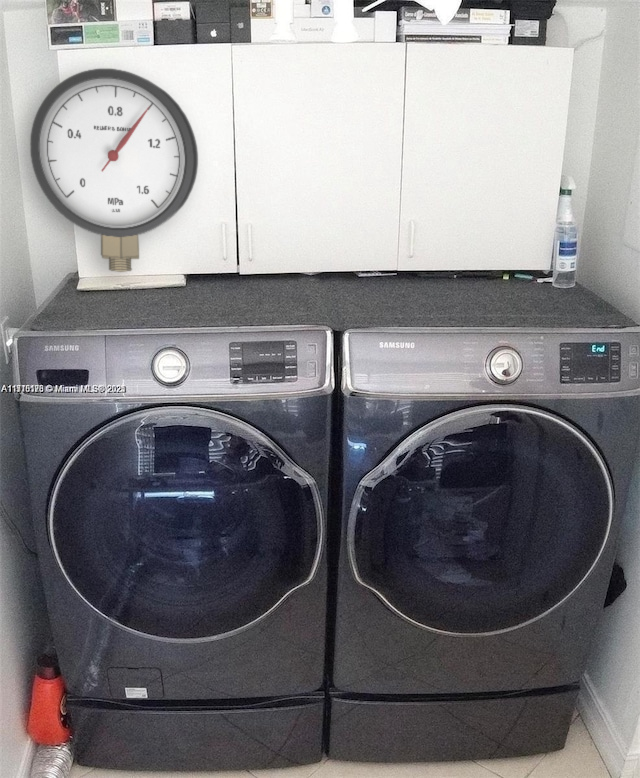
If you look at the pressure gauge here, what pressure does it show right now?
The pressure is 1 MPa
